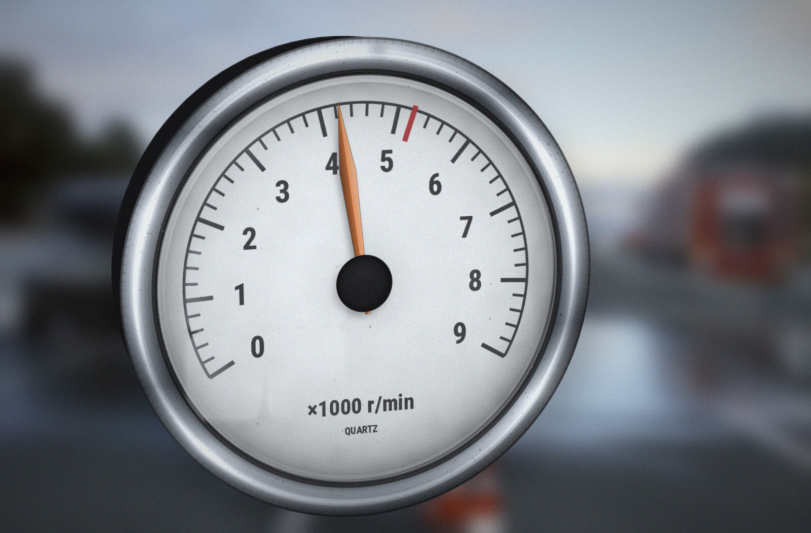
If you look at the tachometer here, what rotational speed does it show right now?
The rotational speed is 4200 rpm
